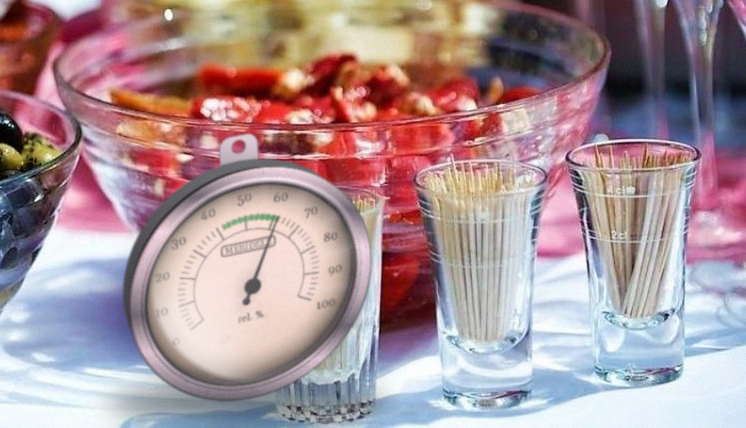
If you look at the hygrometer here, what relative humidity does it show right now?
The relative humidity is 60 %
